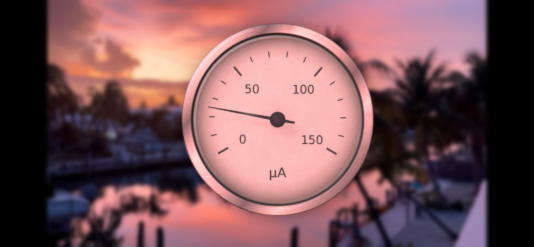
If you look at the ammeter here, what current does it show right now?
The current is 25 µA
